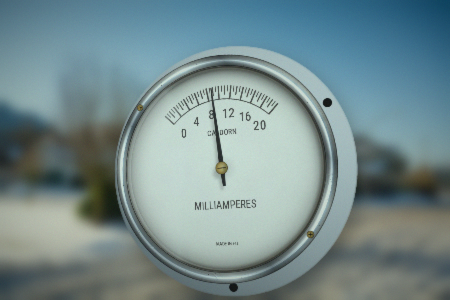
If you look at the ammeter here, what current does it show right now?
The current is 9 mA
